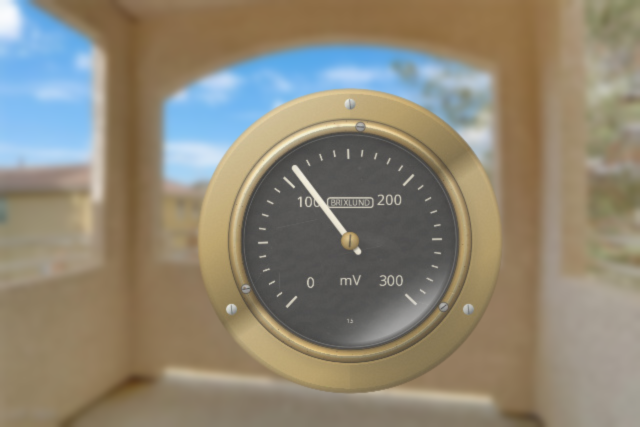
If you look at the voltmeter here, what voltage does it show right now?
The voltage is 110 mV
